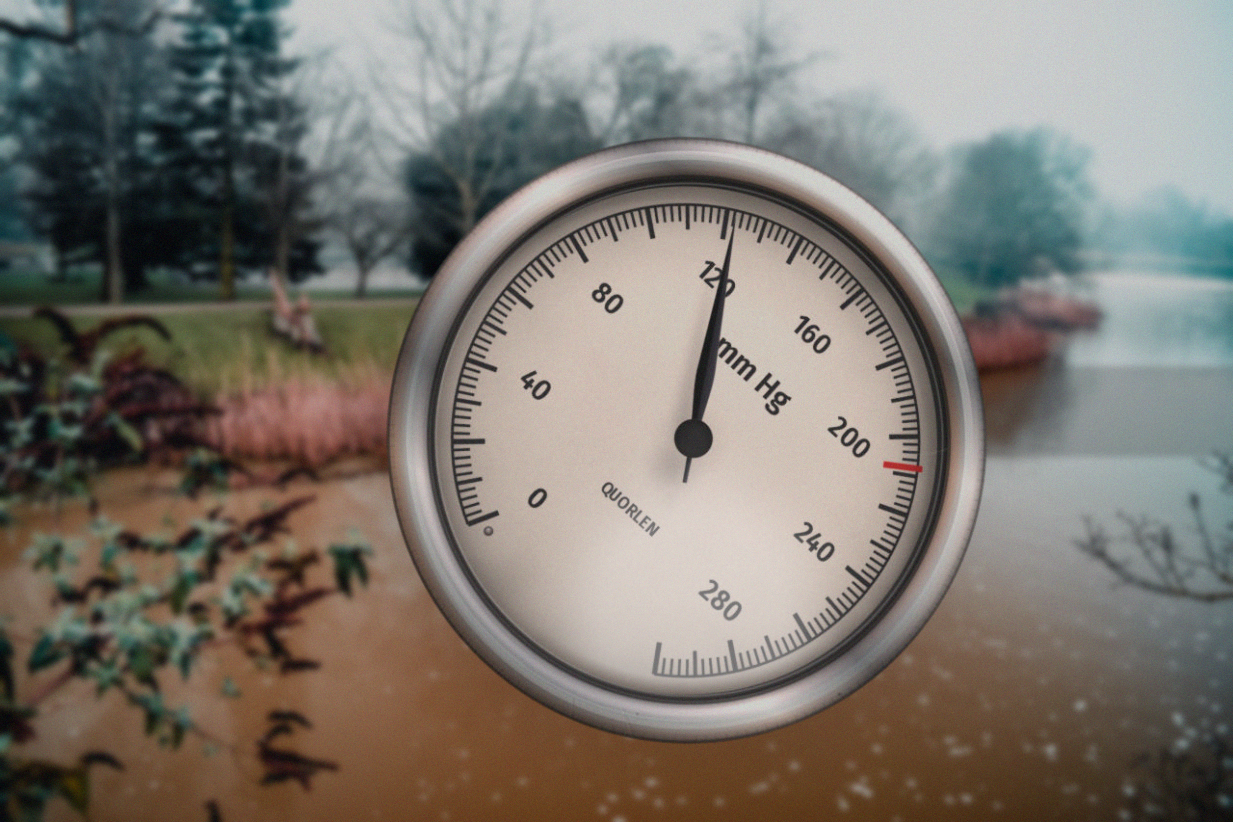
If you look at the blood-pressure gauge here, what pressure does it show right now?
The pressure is 122 mmHg
